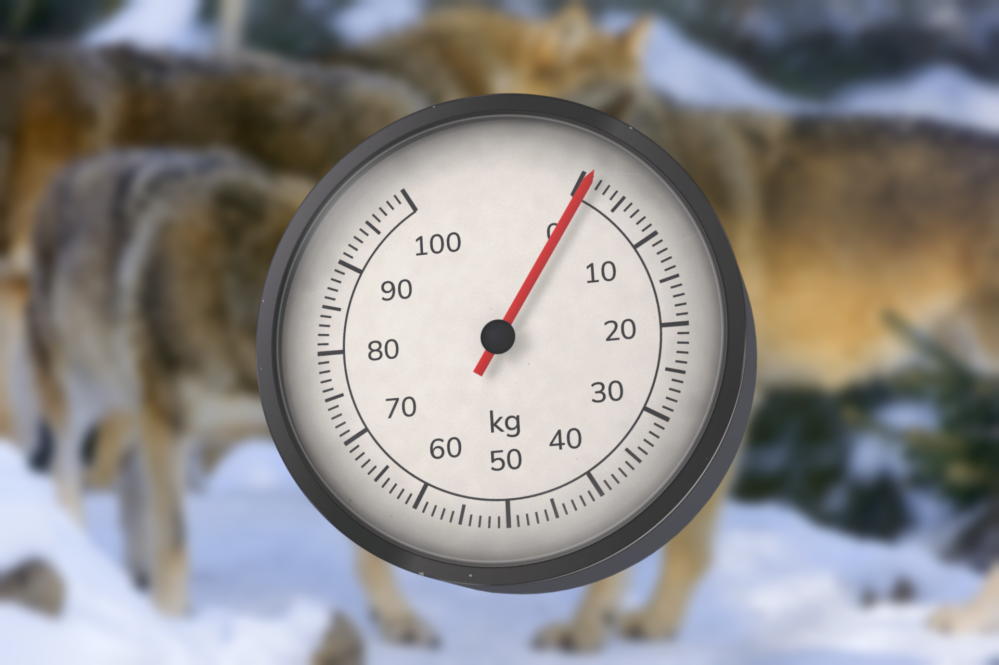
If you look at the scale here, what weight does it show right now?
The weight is 1 kg
